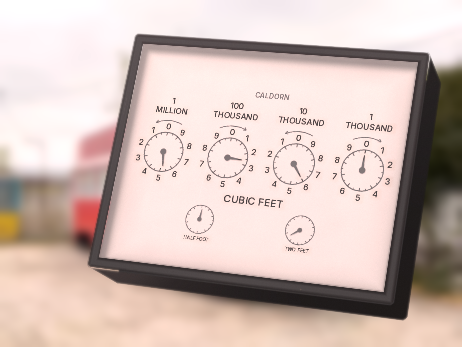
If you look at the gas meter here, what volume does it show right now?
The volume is 526000 ft³
